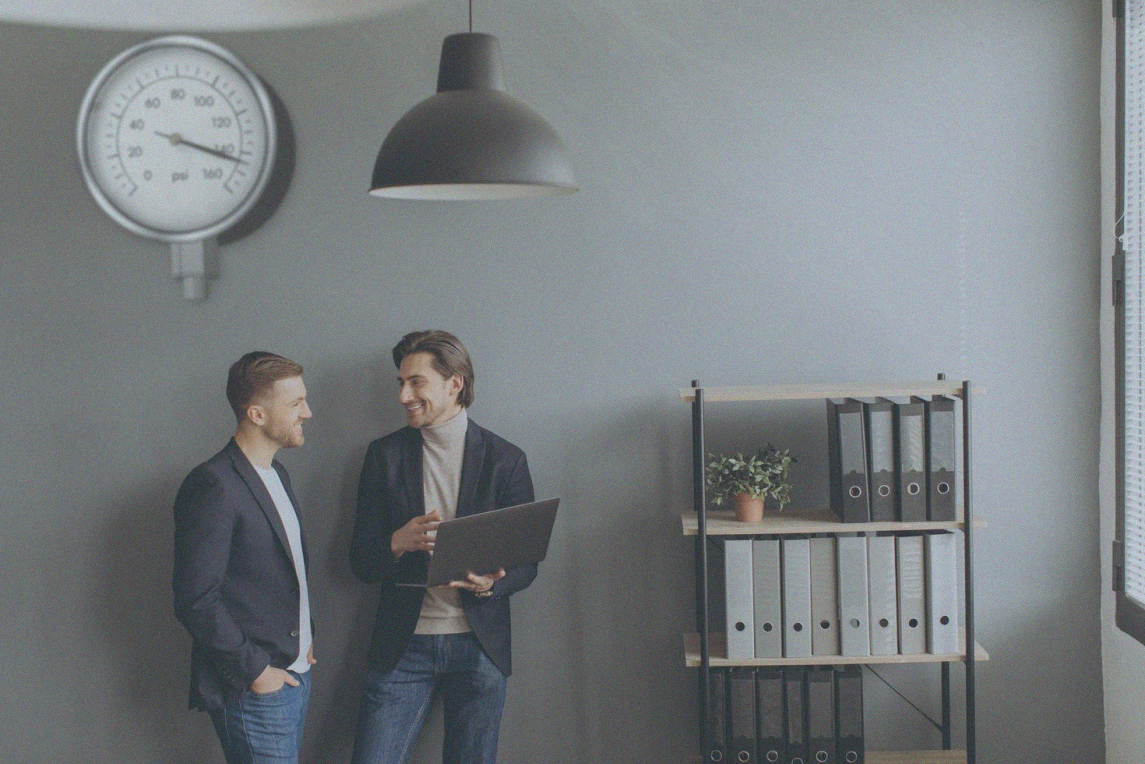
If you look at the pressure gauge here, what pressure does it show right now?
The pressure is 145 psi
